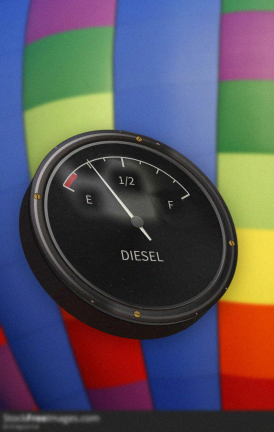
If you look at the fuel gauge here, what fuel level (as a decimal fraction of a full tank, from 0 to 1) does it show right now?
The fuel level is 0.25
